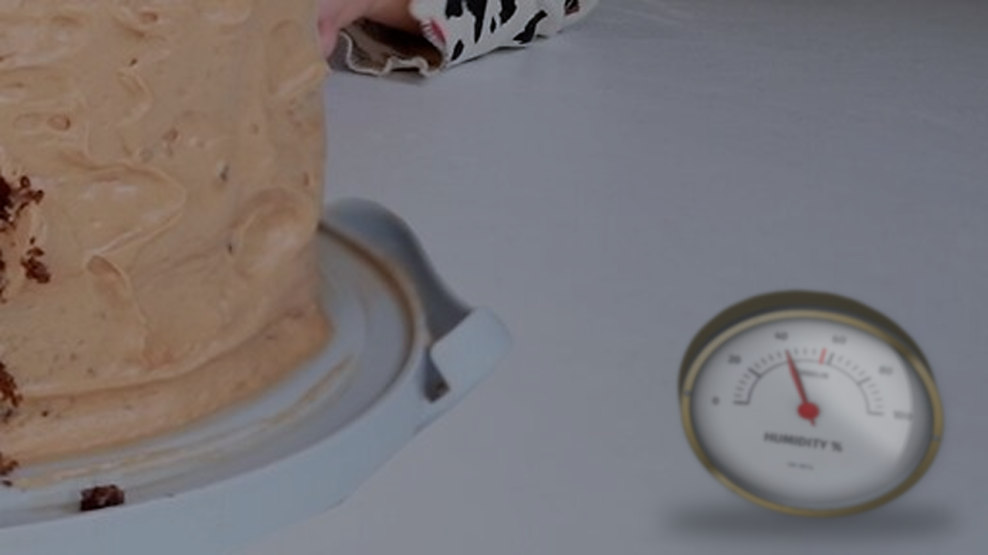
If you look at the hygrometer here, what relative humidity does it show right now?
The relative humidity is 40 %
